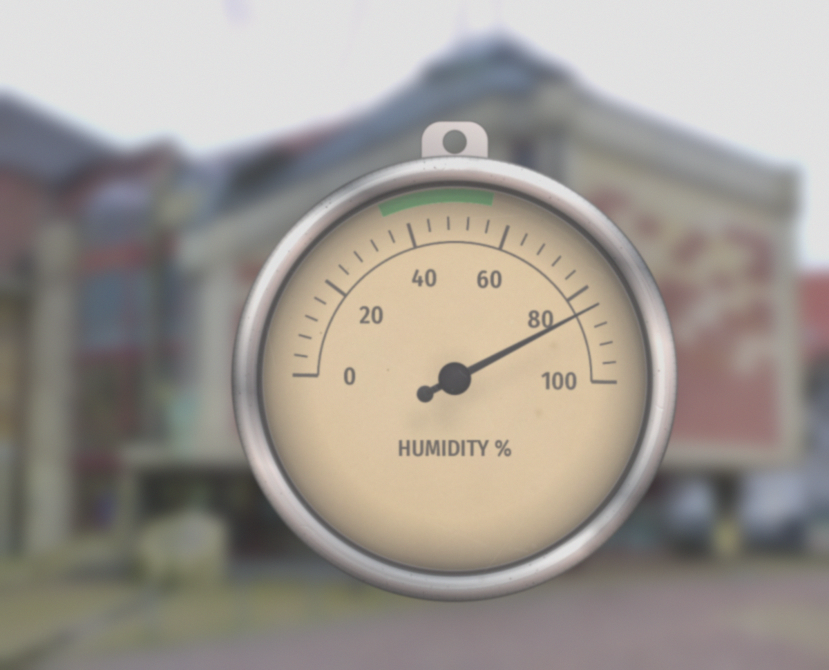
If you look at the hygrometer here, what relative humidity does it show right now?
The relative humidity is 84 %
